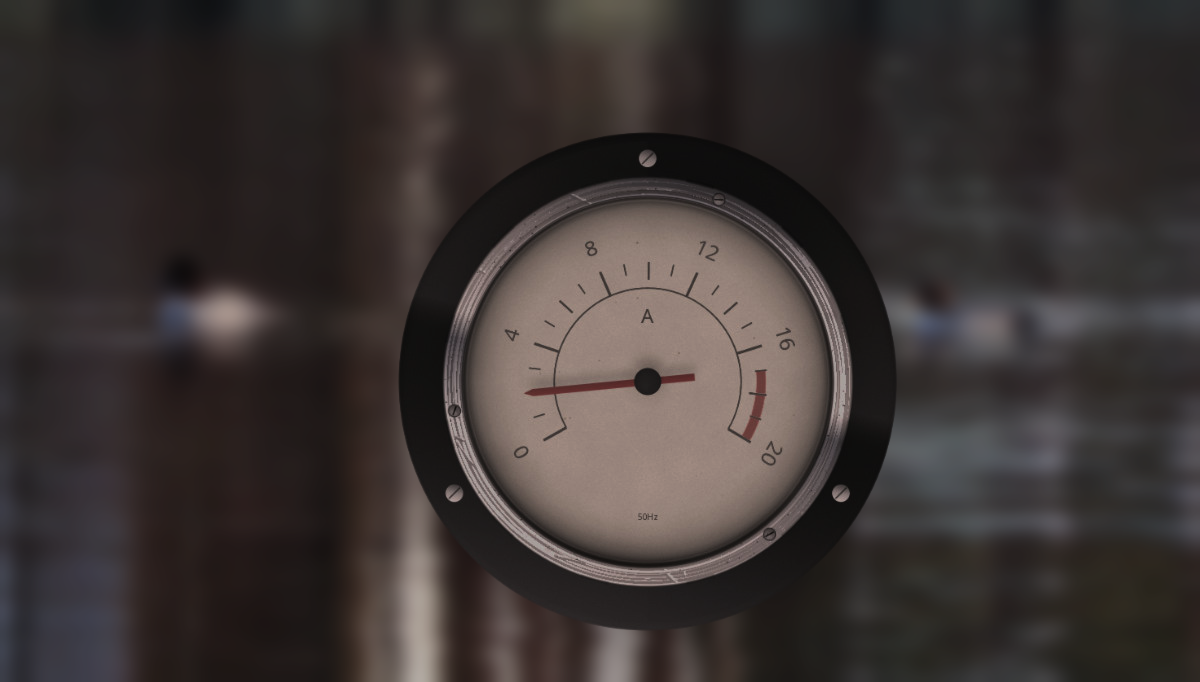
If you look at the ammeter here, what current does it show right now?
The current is 2 A
